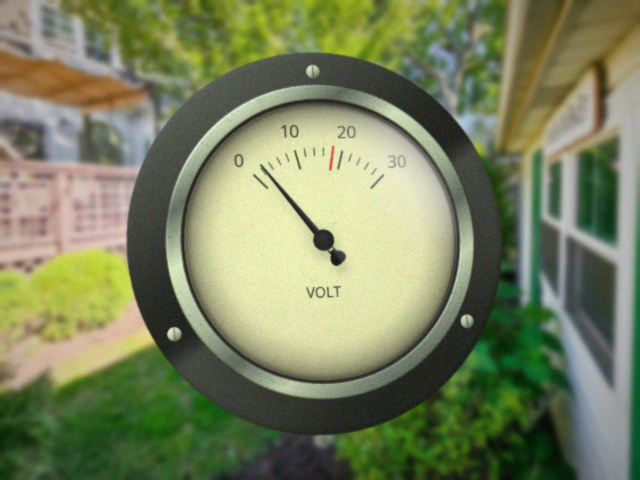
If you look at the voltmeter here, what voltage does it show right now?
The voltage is 2 V
